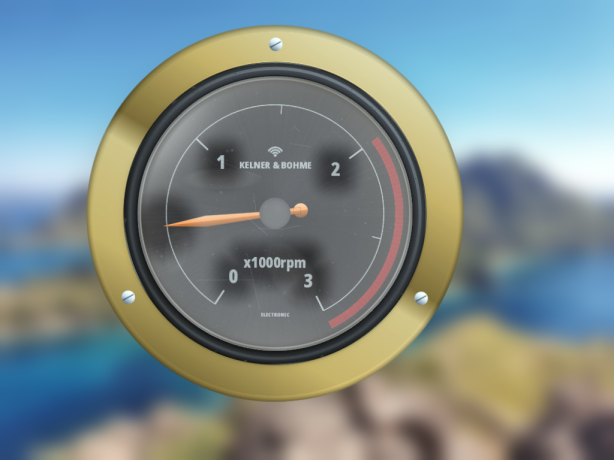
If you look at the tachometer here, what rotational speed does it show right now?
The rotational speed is 500 rpm
